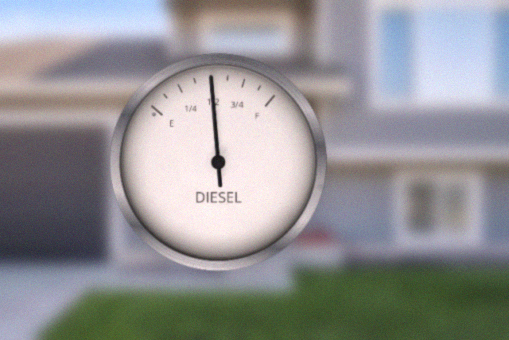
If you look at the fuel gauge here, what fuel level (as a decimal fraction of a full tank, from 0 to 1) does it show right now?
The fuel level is 0.5
